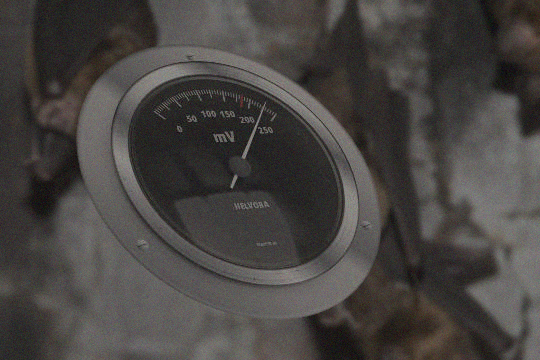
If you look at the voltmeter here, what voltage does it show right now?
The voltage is 225 mV
